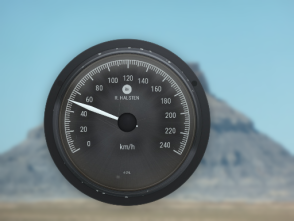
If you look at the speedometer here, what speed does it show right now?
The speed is 50 km/h
